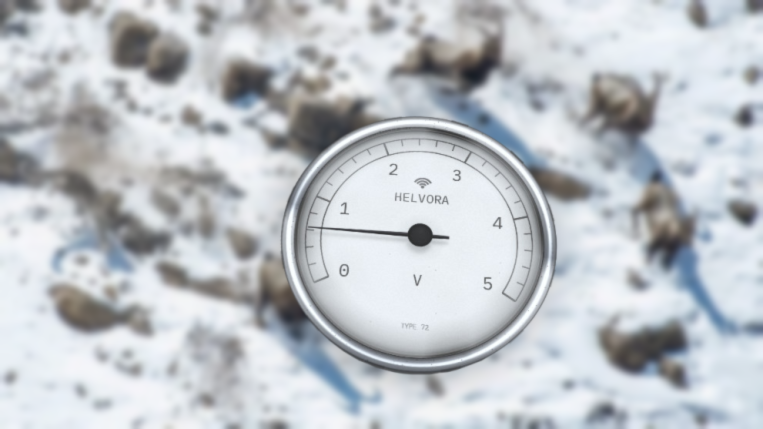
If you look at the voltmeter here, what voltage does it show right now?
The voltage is 0.6 V
